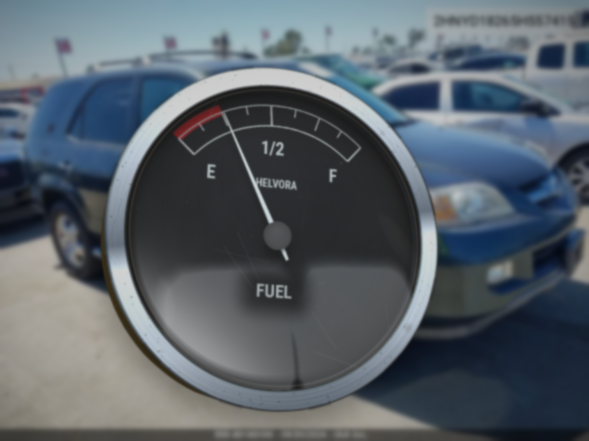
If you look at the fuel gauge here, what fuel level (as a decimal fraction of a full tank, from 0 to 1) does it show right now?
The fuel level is 0.25
